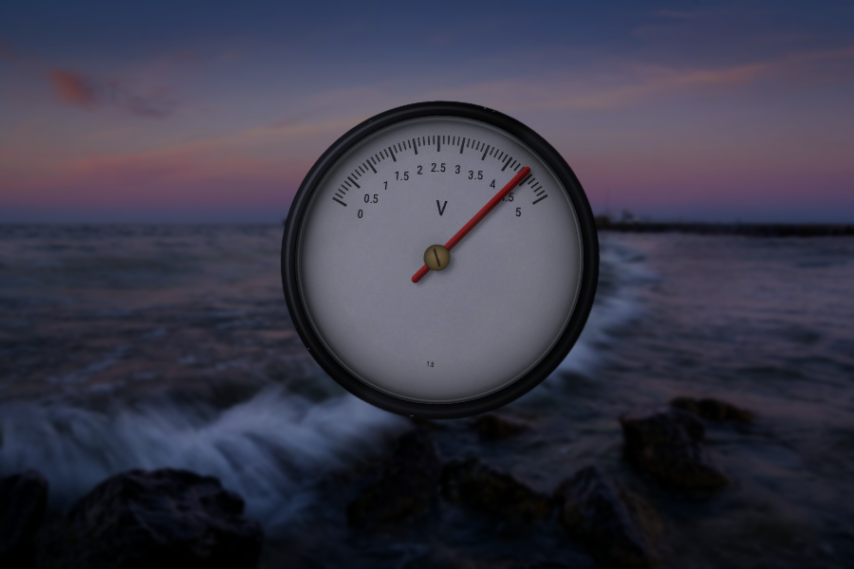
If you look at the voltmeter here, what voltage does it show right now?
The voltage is 4.4 V
